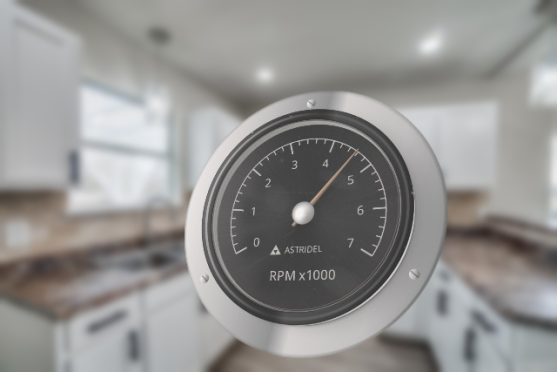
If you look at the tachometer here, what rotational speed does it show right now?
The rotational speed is 4600 rpm
